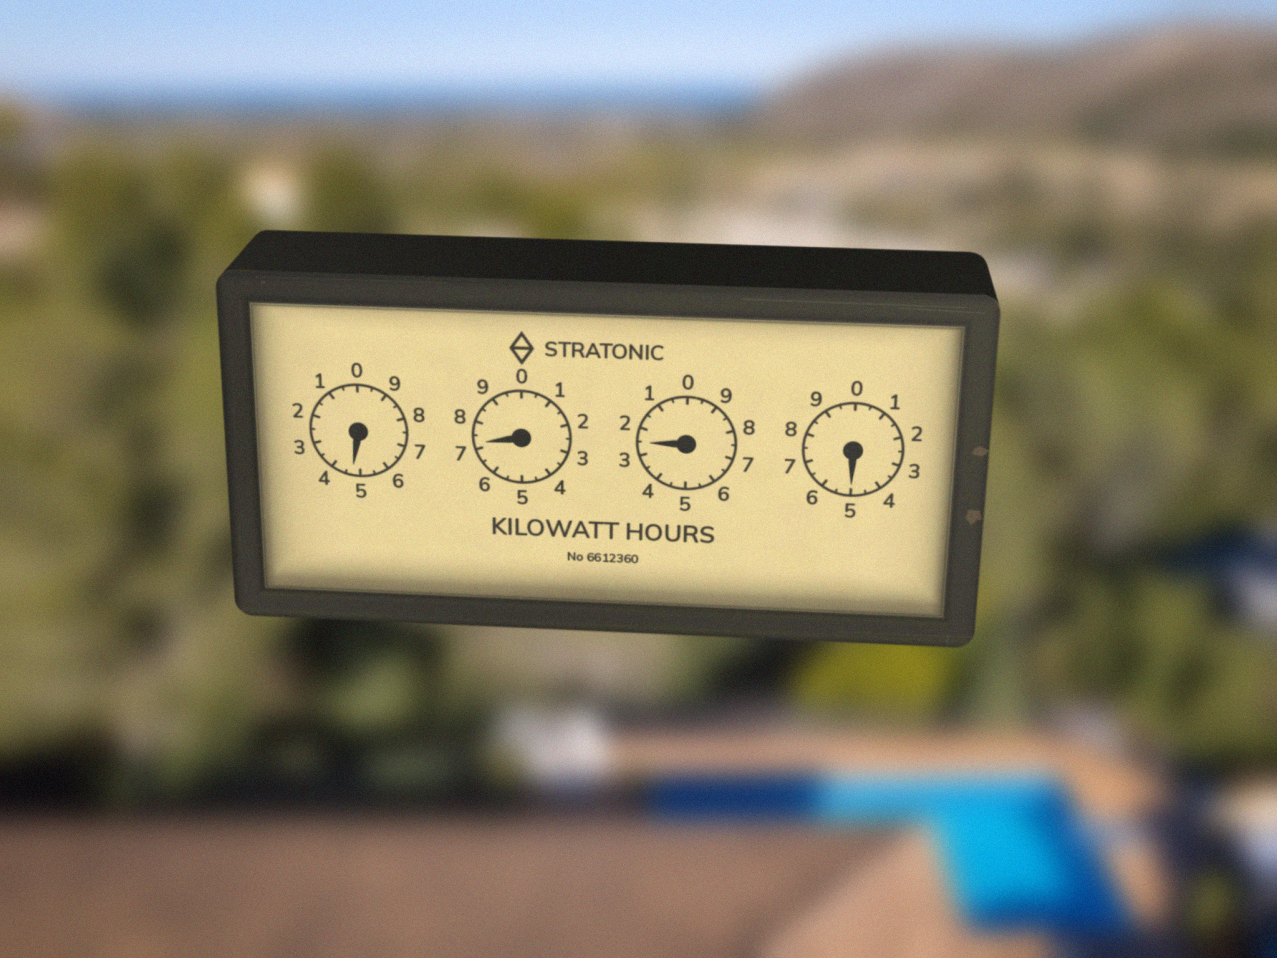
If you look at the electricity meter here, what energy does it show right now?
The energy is 4725 kWh
